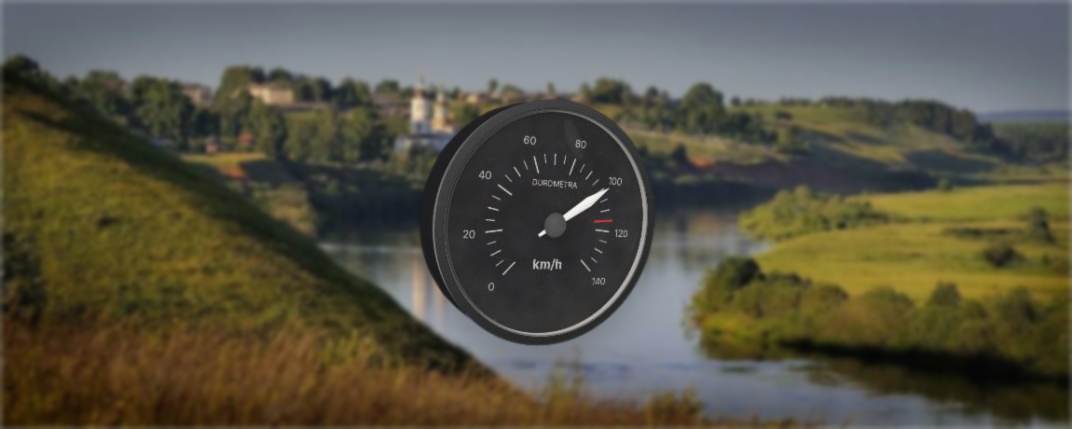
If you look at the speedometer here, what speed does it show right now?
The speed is 100 km/h
